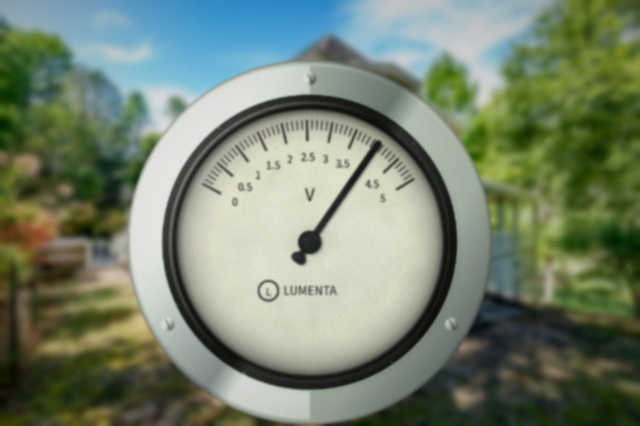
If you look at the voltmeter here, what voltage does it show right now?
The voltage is 4 V
